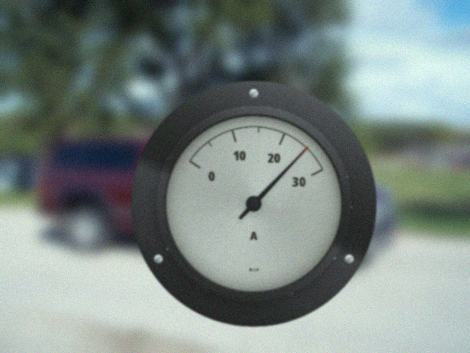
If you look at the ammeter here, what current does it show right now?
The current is 25 A
